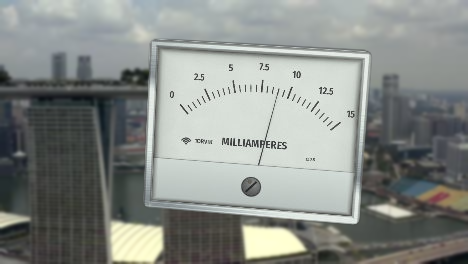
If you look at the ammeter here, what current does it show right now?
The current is 9 mA
